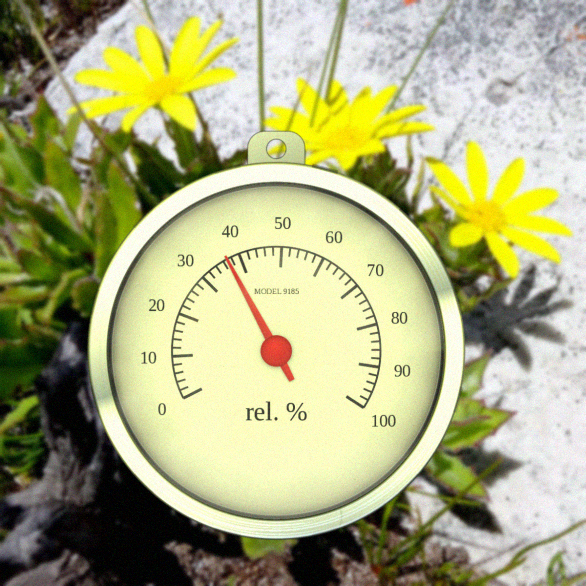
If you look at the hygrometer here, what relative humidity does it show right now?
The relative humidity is 37 %
